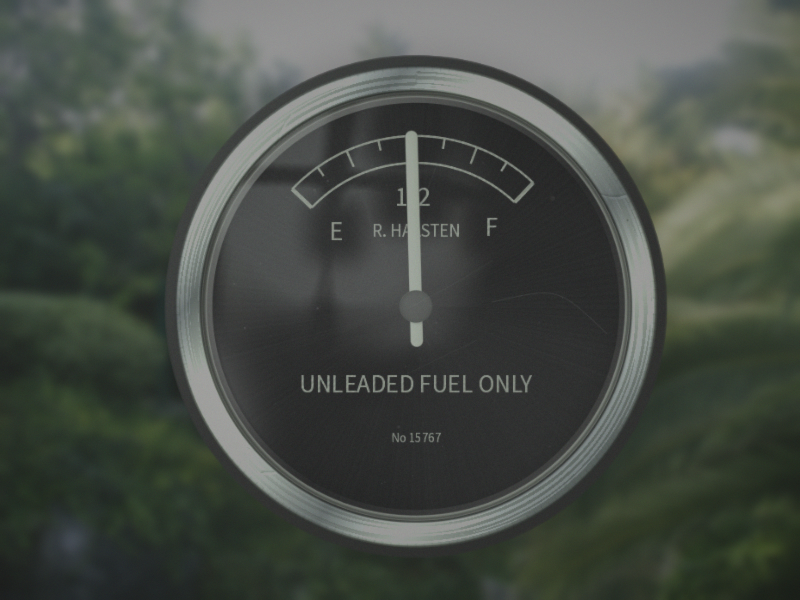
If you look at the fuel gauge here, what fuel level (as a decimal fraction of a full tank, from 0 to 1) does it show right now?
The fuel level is 0.5
